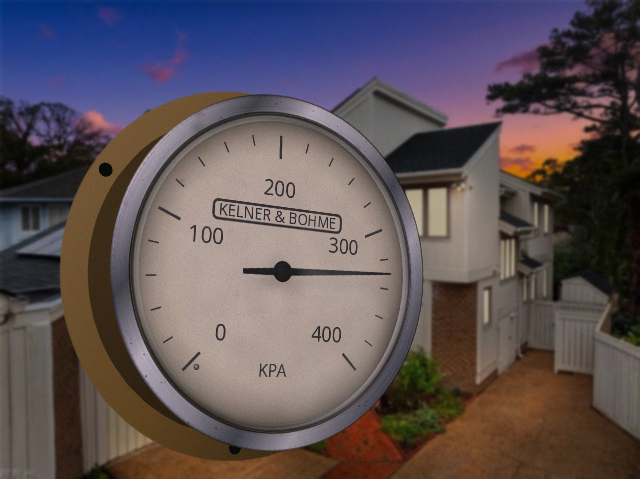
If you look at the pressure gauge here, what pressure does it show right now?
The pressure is 330 kPa
